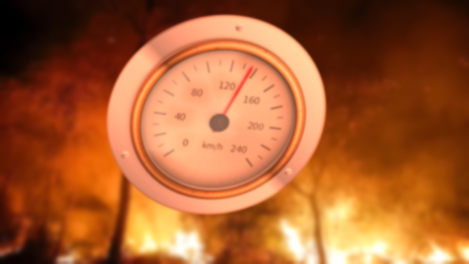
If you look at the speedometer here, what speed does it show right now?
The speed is 135 km/h
